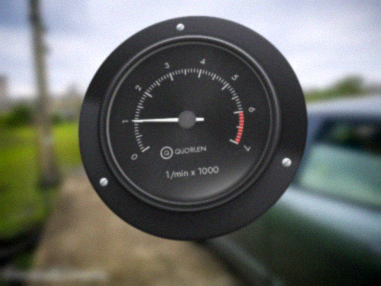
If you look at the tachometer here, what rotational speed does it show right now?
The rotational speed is 1000 rpm
